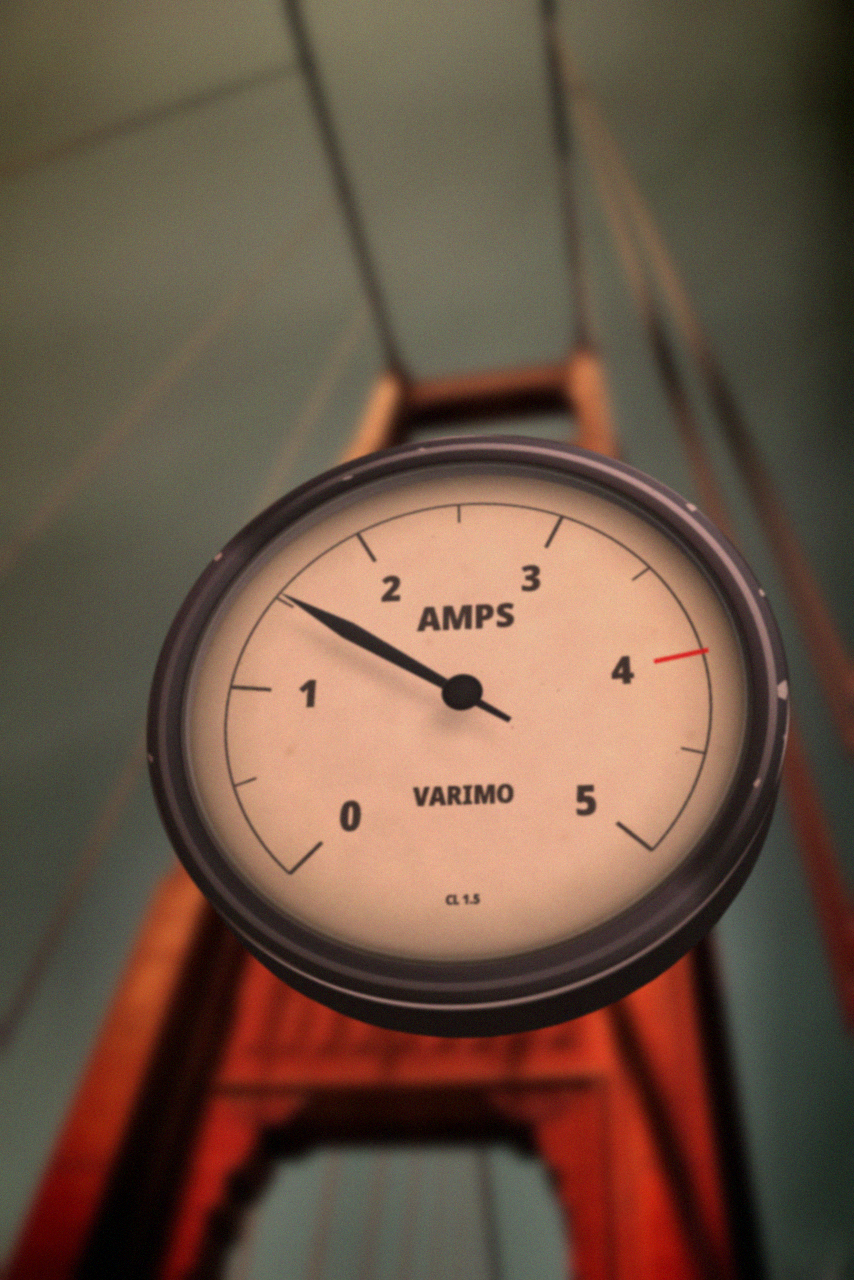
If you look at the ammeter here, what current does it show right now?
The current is 1.5 A
